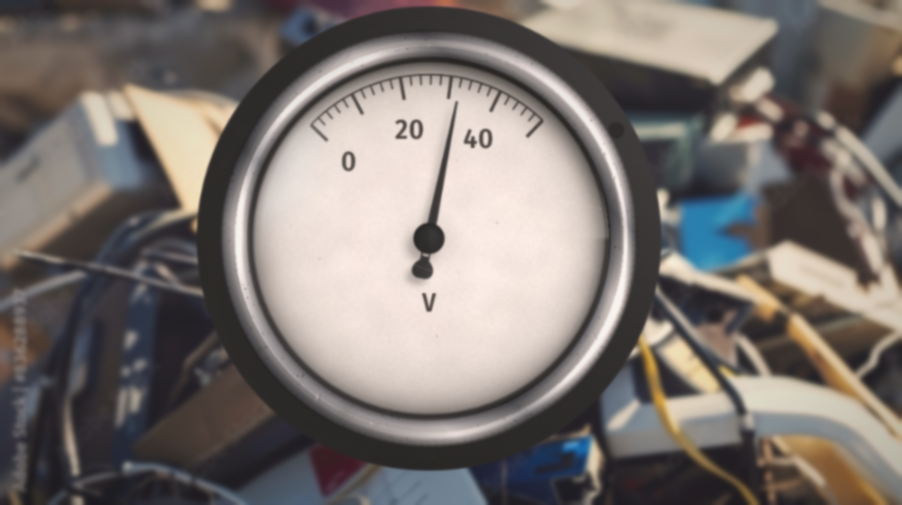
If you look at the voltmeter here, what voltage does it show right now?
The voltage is 32 V
